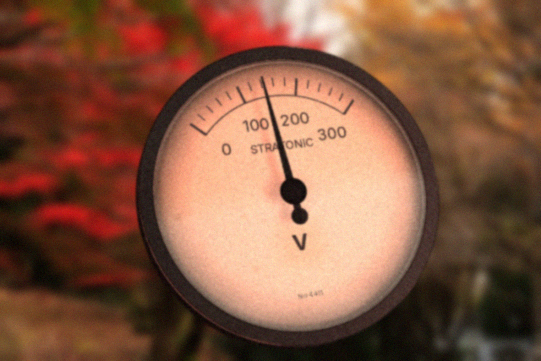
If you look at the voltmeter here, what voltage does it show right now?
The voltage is 140 V
